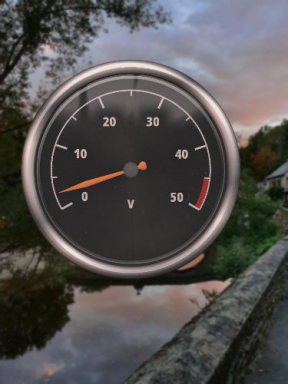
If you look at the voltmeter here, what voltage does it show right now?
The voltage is 2.5 V
